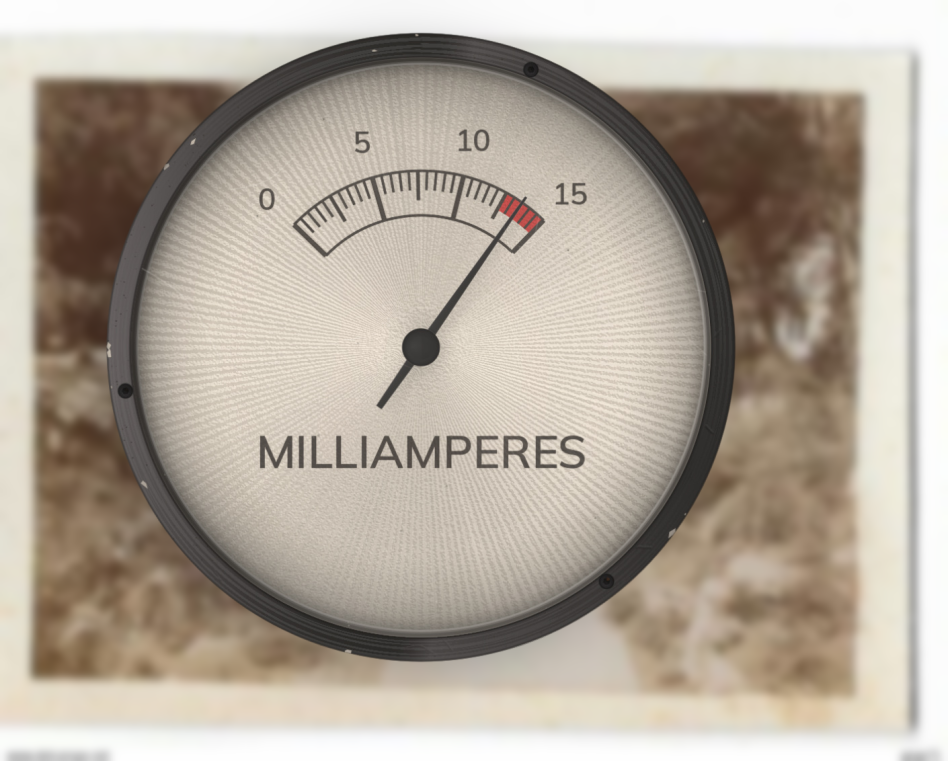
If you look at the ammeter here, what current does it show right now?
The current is 13.5 mA
